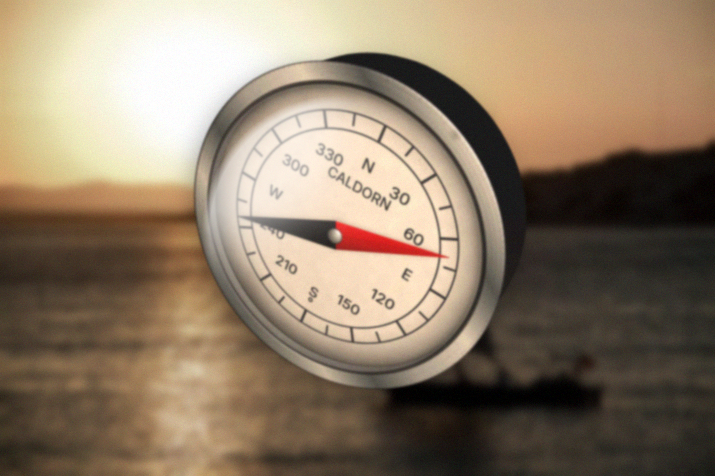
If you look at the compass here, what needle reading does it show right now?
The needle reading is 67.5 °
